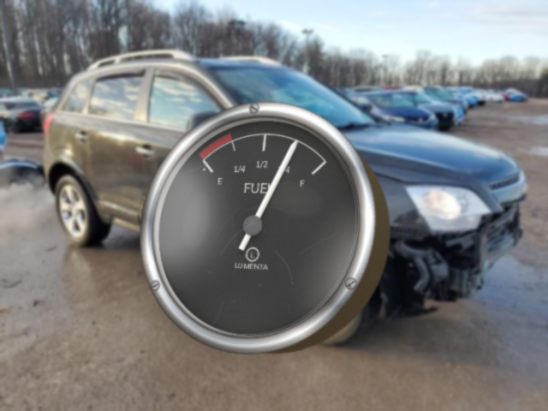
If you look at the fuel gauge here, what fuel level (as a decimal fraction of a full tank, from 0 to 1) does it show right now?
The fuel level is 0.75
